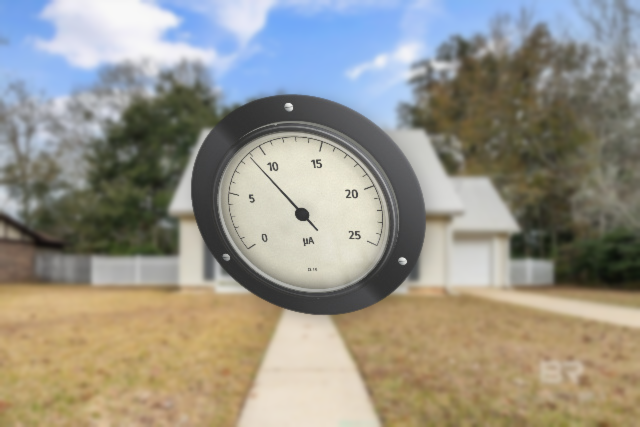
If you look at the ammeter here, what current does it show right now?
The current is 9 µA
